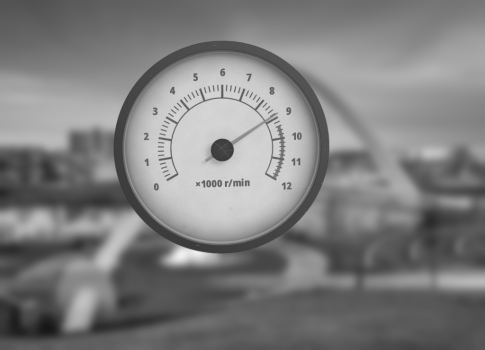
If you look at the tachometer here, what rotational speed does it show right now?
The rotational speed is 8800 rpm
